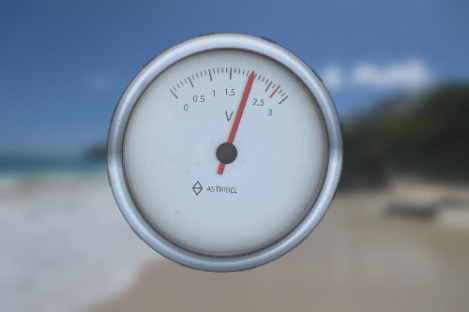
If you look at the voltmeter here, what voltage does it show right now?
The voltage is 2 V
